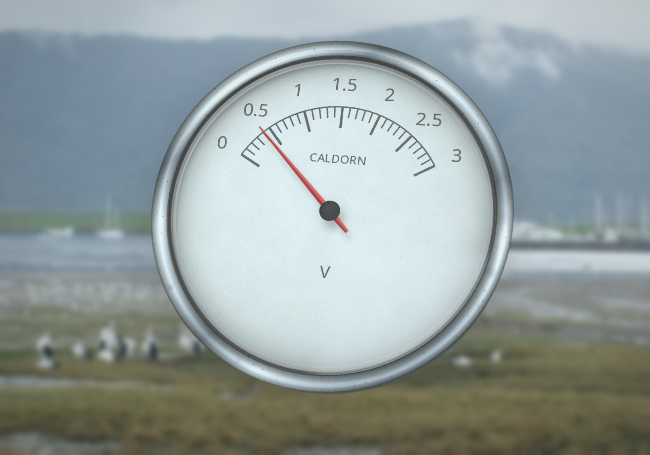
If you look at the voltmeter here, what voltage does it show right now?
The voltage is 0.4 V
